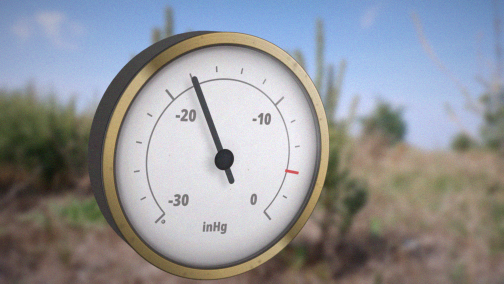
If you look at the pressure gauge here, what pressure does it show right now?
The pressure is -18 inHg
